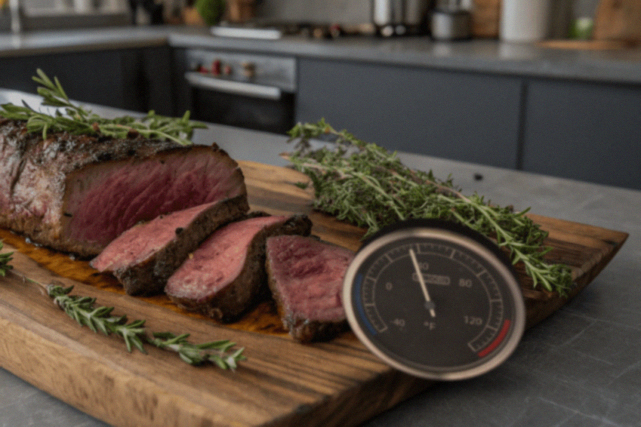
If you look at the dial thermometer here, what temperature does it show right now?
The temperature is 36 °F
